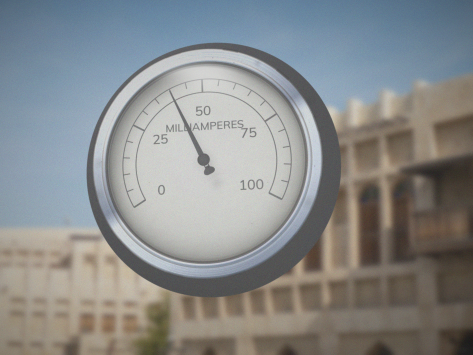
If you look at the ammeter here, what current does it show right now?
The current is 40 mA
